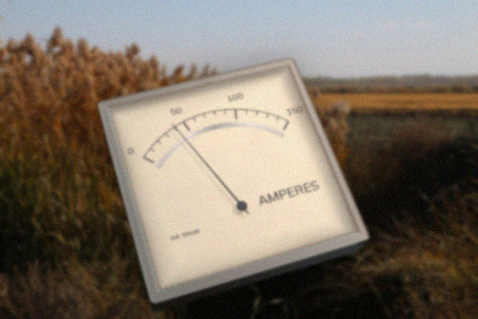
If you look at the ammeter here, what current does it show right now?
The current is 40 A
